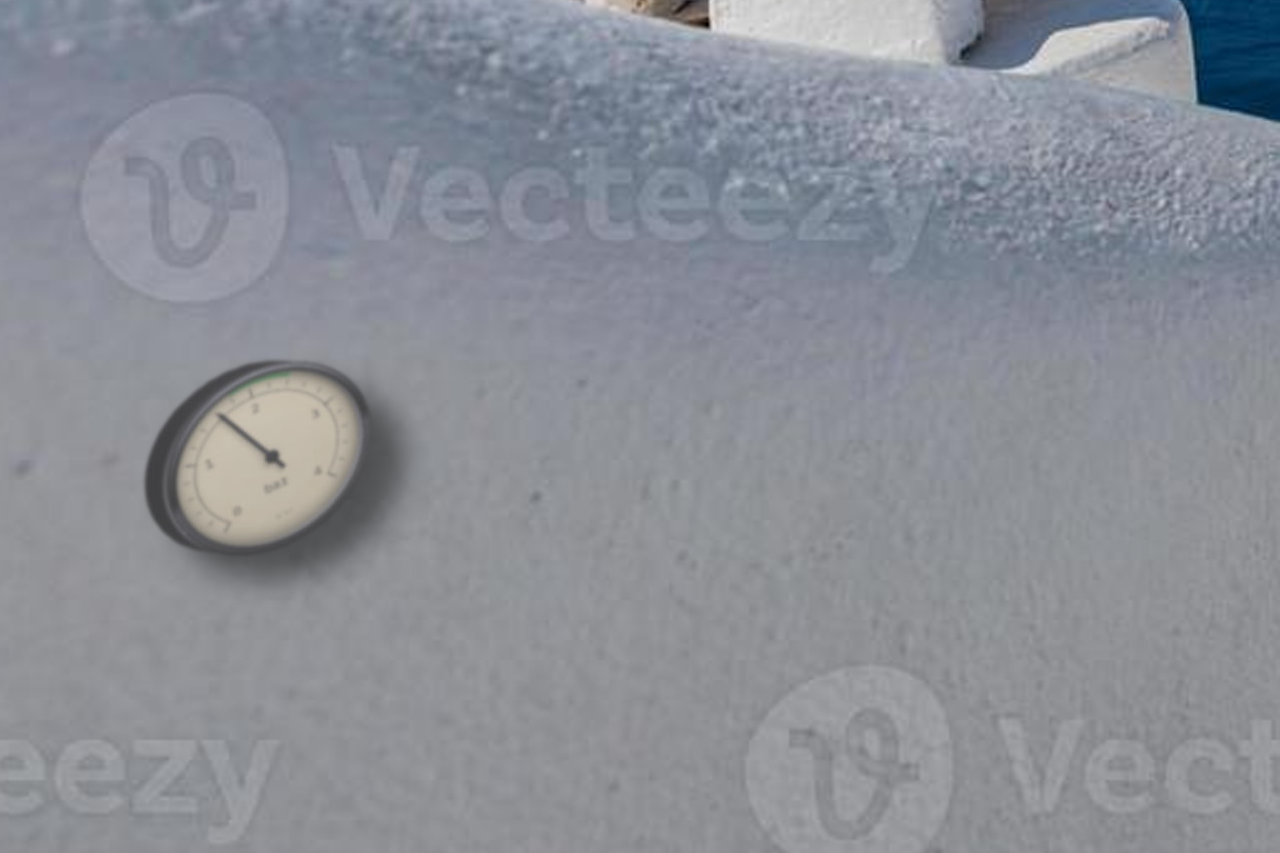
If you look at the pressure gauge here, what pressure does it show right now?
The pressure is 1.6 bar
